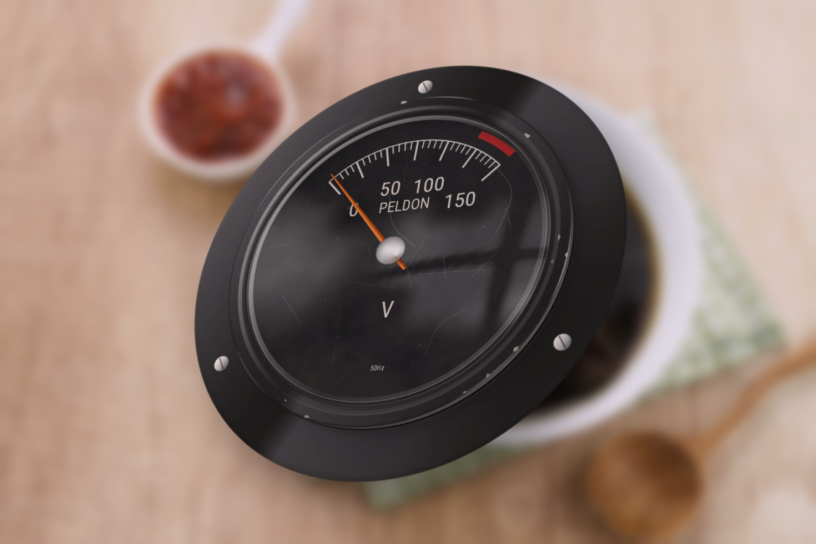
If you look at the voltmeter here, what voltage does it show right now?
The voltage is 5 V
